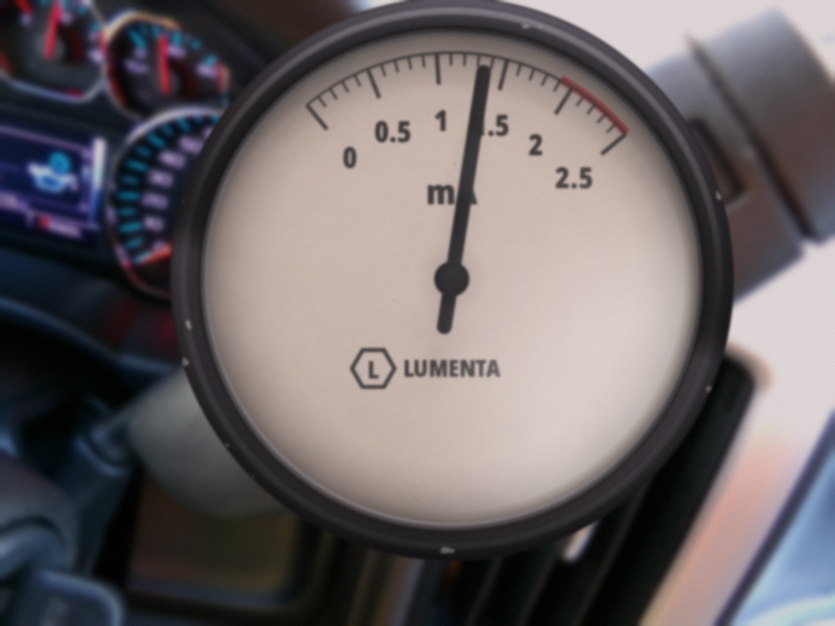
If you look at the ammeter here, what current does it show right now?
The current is 1.35 mA
